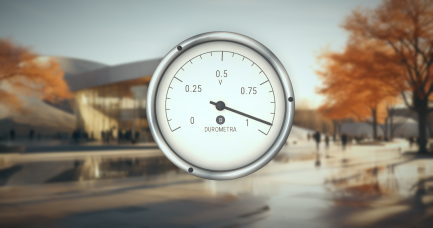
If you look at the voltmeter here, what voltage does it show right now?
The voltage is 0.95 V
